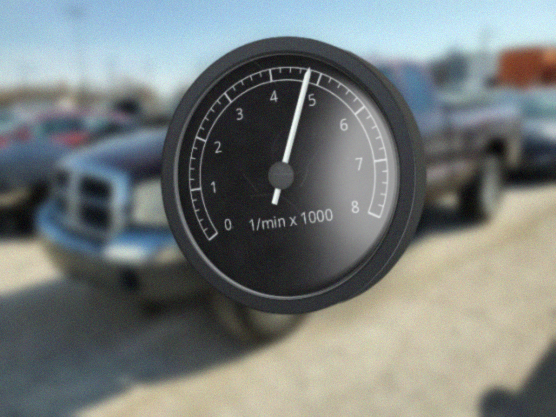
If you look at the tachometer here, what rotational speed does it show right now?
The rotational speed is 4800 rpm
